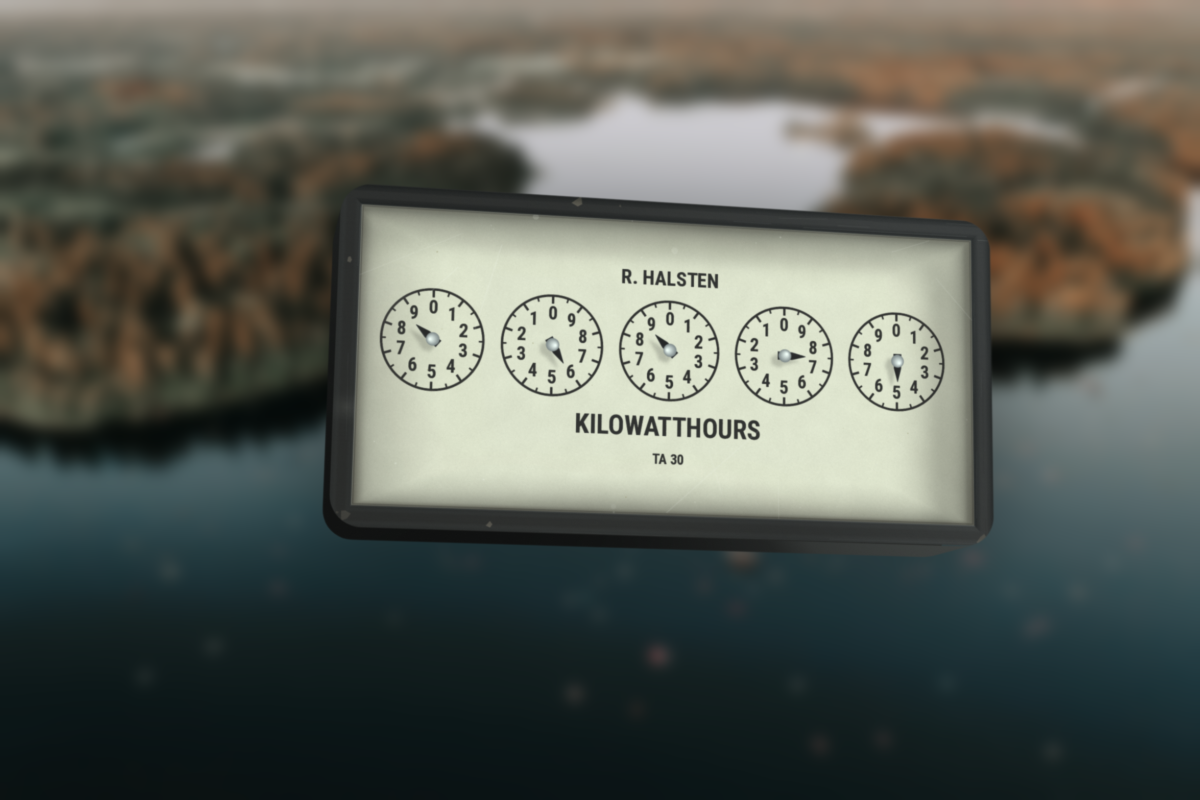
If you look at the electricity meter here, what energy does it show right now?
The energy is 85875 kWh
